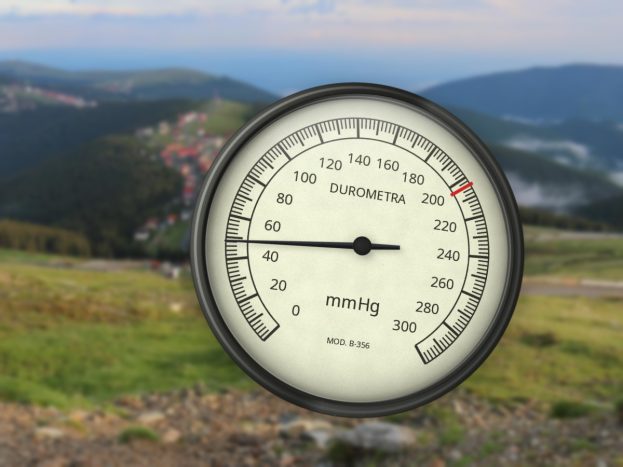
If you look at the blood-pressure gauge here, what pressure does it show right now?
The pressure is 48 mmHg
